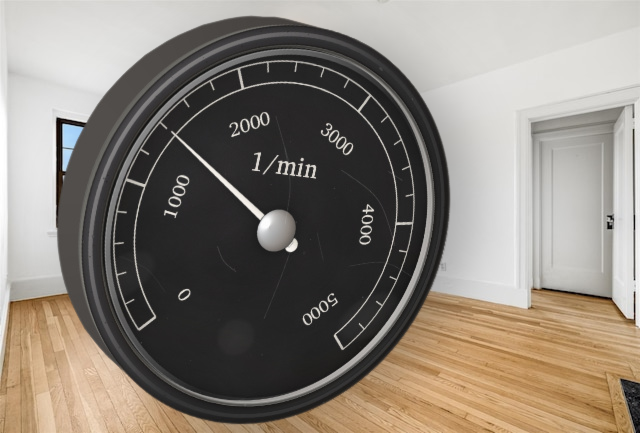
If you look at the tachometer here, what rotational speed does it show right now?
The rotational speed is 1400 rpm
